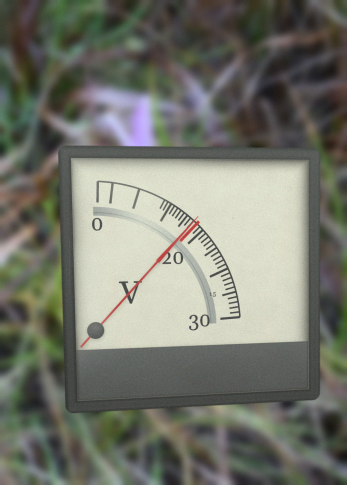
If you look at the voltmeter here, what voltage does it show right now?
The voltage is 18.5 V
